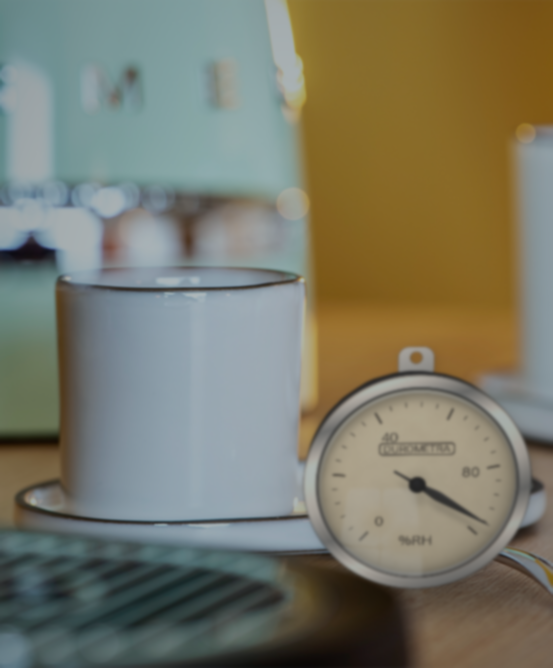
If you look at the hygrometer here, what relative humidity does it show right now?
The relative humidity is 96 %
